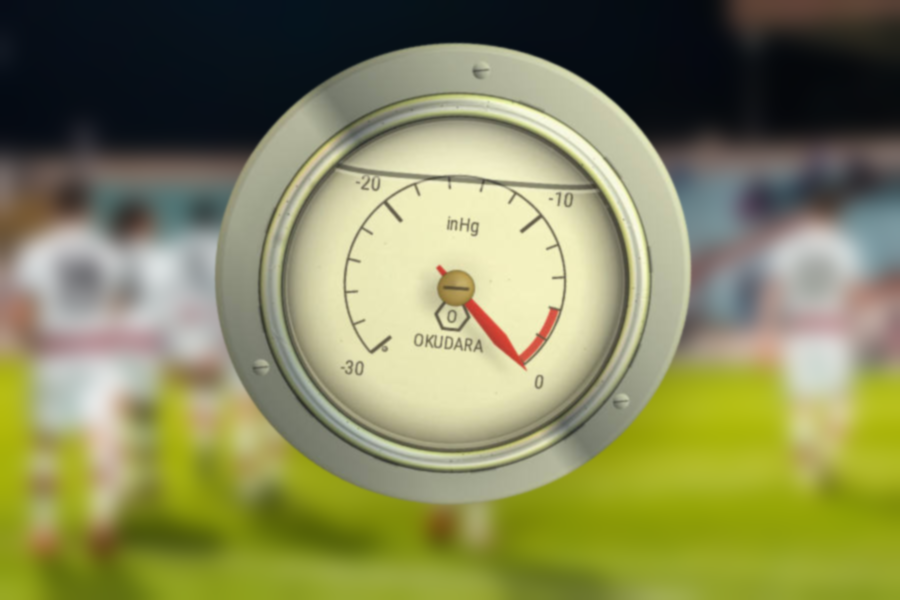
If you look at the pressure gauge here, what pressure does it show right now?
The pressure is 0 inHg
